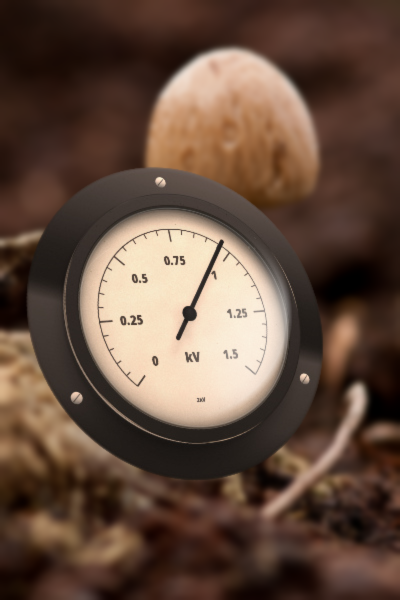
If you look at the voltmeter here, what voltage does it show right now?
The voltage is 0.95 kV
